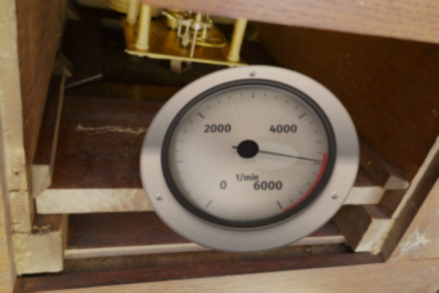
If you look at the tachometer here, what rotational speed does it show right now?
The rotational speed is 5000 rpm
